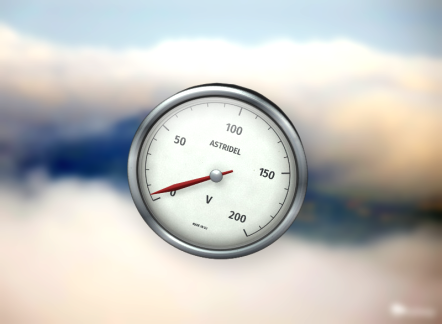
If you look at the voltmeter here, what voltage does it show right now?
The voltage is 5 V
